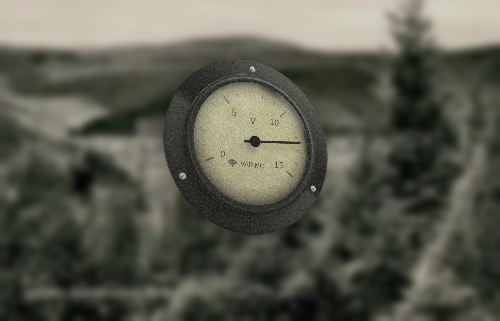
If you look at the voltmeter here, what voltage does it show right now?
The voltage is 12.5 V
